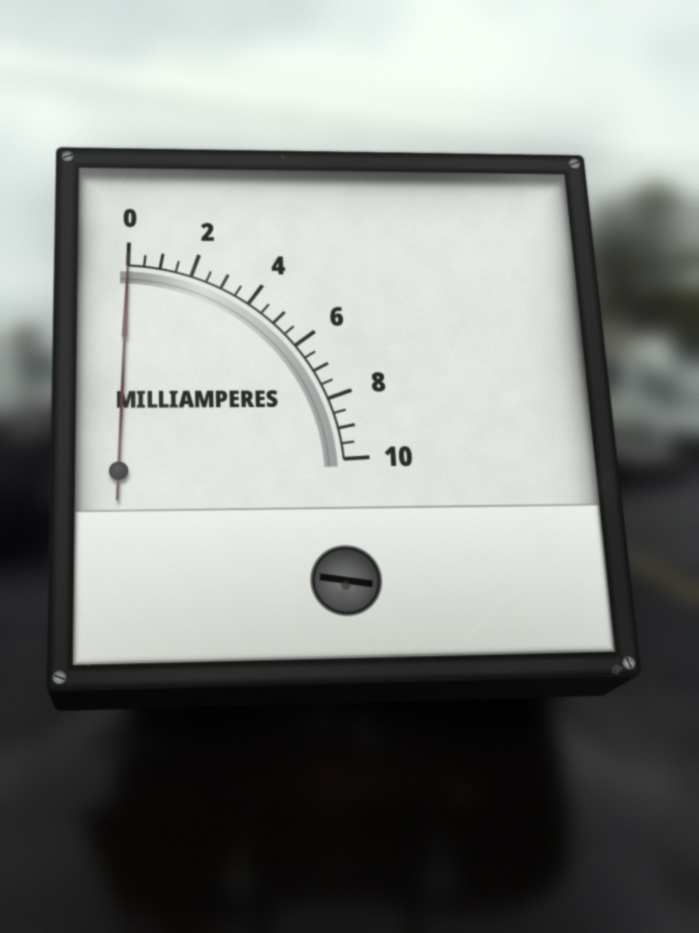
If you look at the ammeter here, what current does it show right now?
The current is 0 mA
